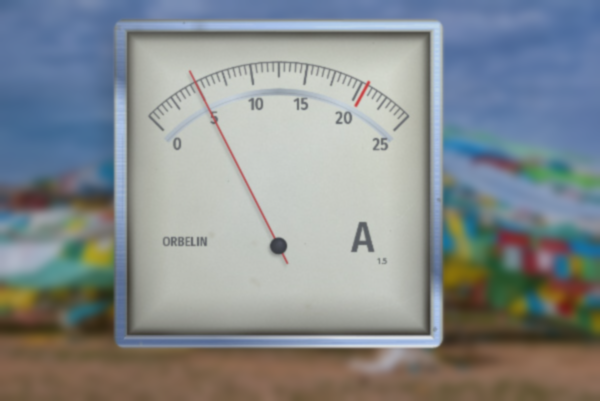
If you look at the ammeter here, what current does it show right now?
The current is 5 A
